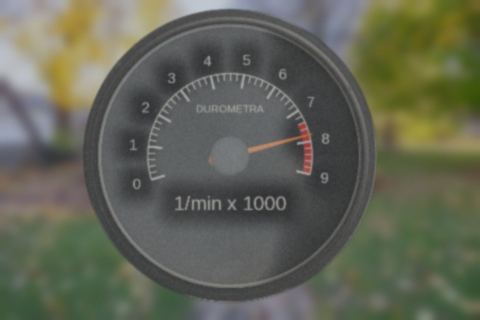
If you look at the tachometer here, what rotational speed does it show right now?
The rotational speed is 7800 rpm
